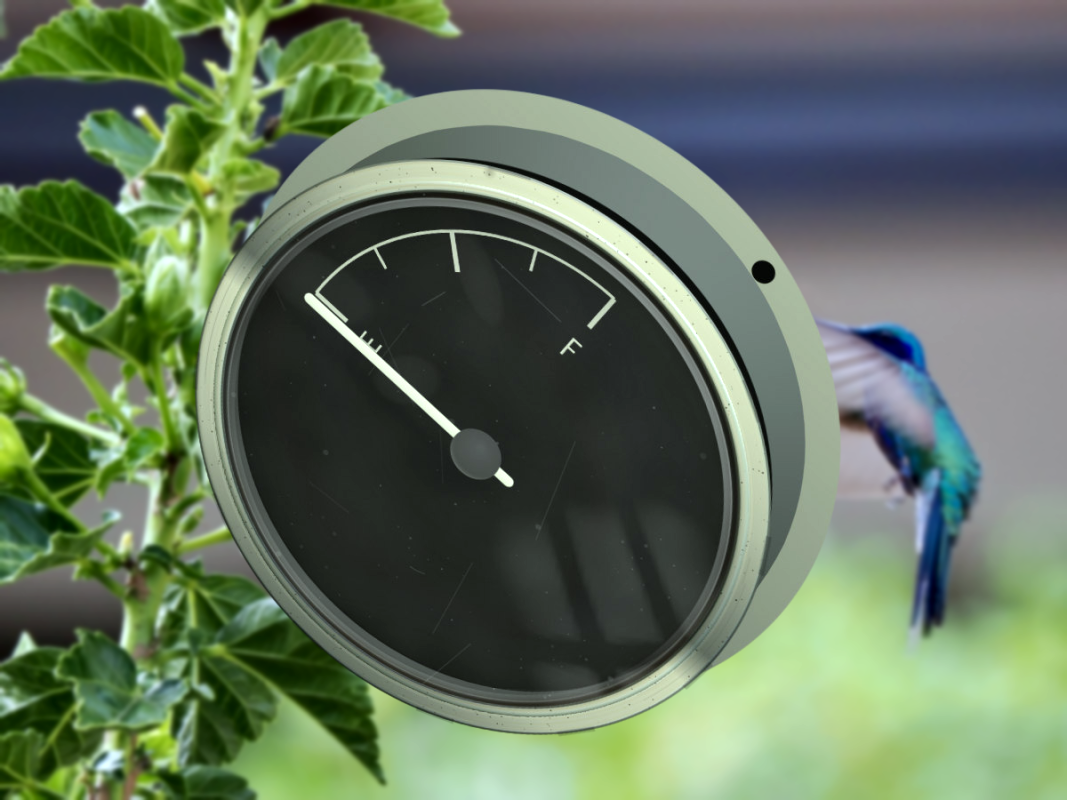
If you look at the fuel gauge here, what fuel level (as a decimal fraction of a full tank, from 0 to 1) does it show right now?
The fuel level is 0
